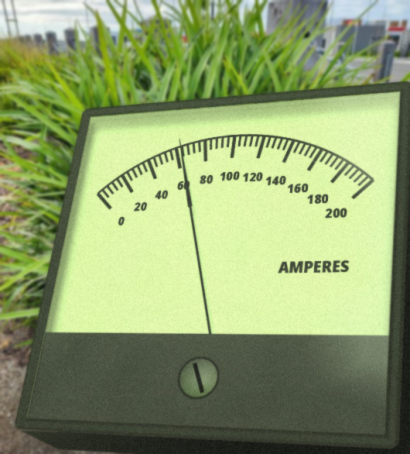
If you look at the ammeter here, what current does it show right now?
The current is 64 A
